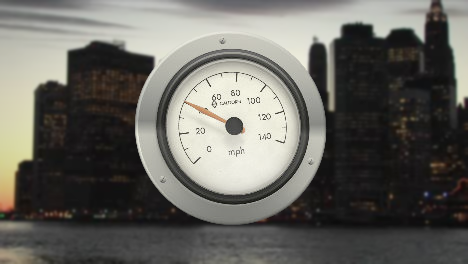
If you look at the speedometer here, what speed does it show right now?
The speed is 40 mph
